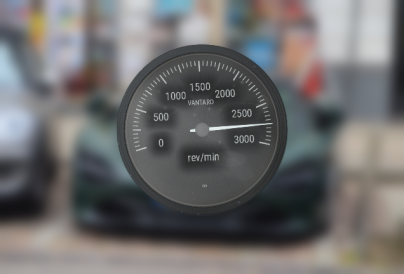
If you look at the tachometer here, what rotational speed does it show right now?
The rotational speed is 2750 rpm
